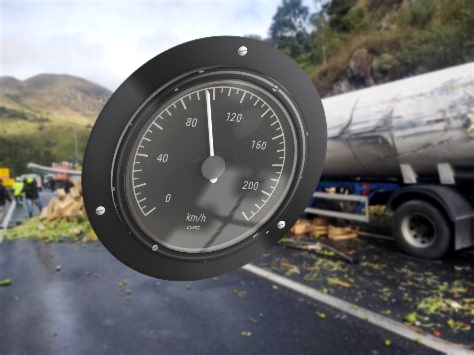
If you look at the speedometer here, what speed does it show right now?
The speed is 95 km/h
